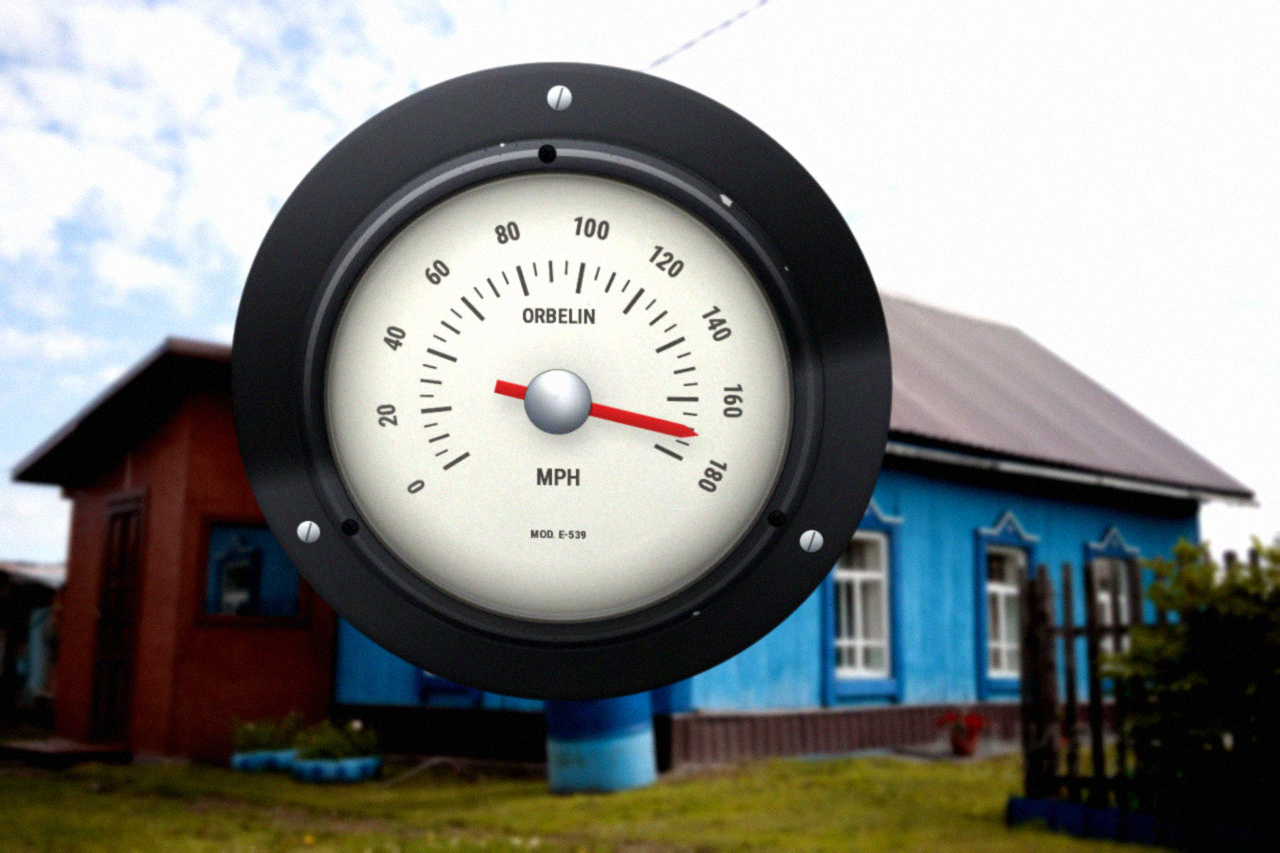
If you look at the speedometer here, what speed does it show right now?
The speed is 170 mph
